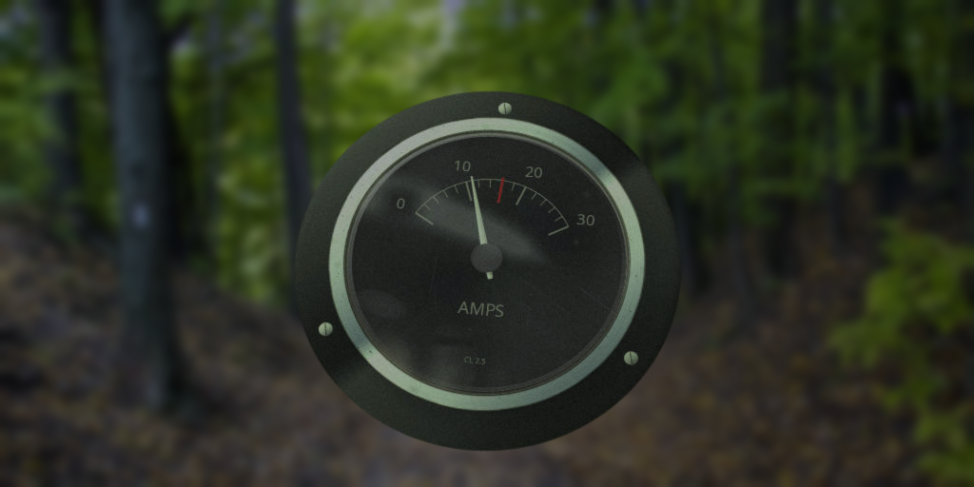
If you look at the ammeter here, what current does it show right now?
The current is 11 A
